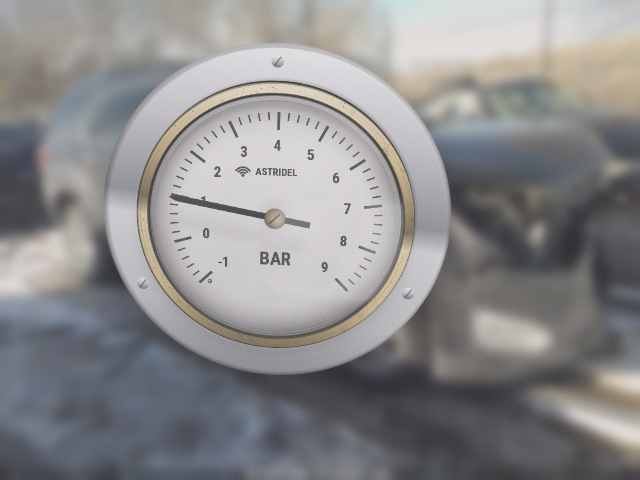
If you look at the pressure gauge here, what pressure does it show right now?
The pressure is 1 bar
